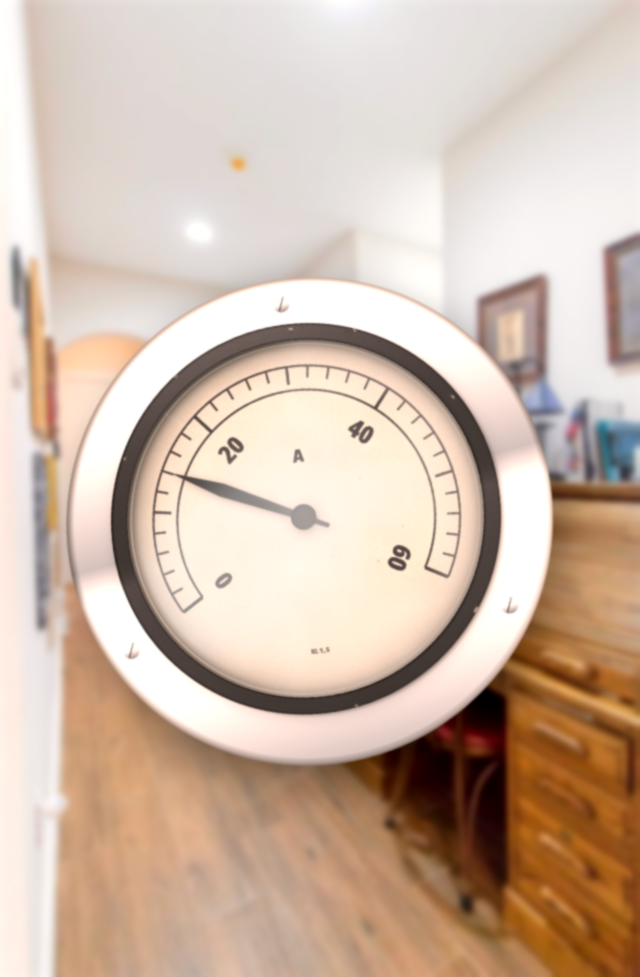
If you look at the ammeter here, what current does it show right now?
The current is 14 A
